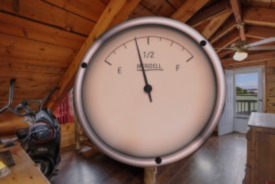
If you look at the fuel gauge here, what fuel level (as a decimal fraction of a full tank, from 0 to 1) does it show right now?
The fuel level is 0.375
